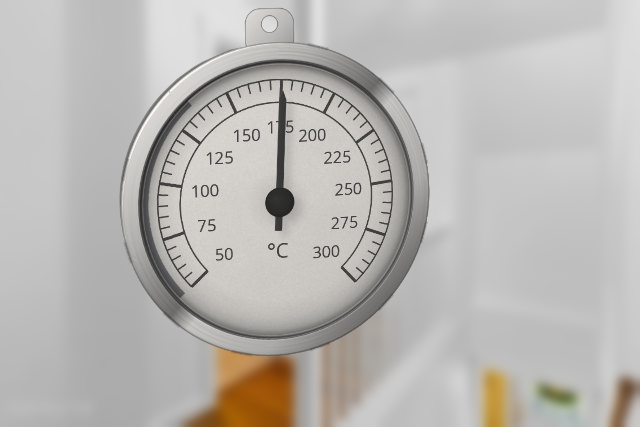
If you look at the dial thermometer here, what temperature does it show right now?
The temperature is 175 °C
